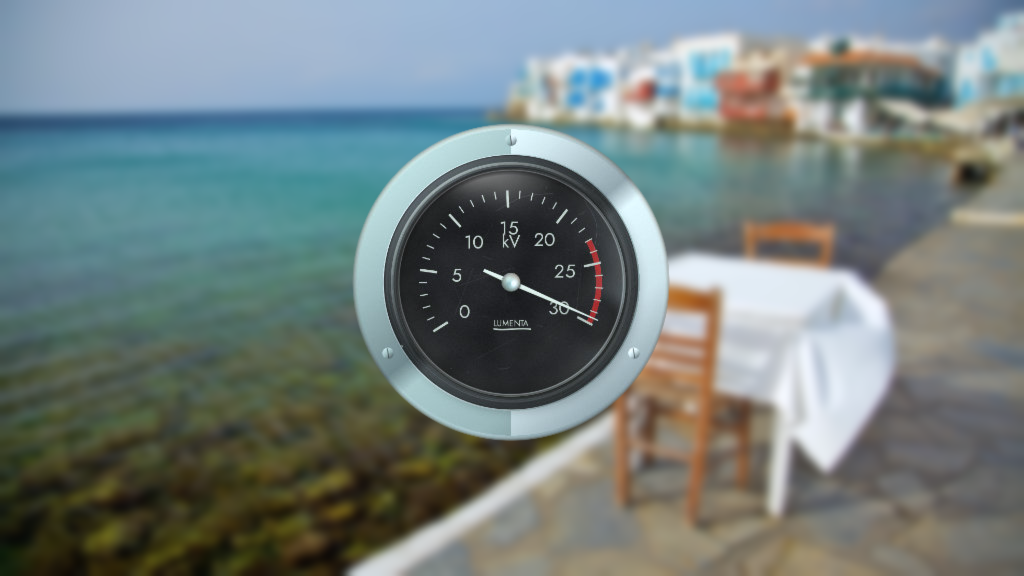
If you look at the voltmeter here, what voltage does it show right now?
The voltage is 29.5 kV
